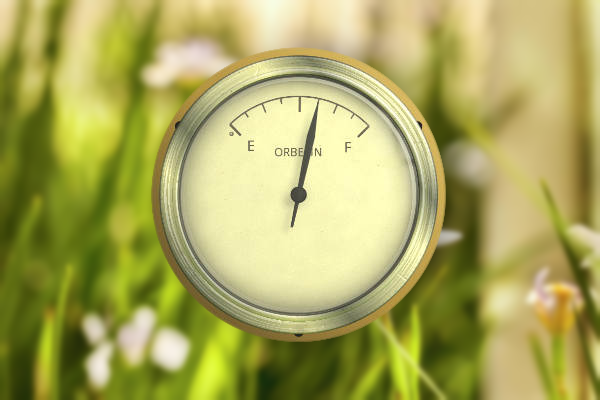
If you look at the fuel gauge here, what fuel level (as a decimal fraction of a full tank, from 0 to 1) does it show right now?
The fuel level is 0.625
